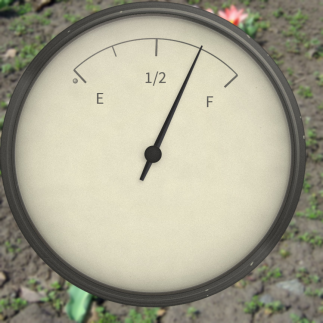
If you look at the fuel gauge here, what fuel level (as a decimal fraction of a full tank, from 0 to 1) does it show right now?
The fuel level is 0.75
